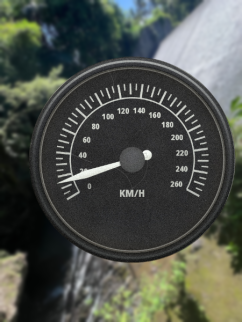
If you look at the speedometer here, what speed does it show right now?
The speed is 15 km/h
